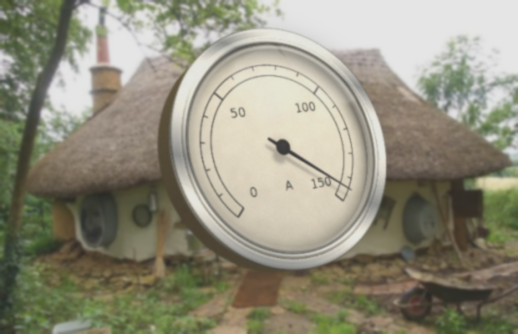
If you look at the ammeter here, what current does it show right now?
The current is 145 A
